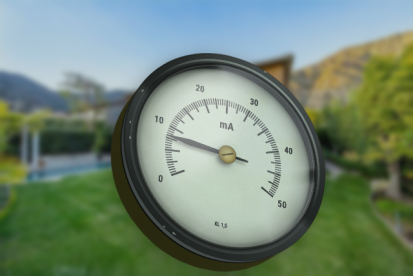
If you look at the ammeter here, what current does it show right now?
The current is 7.5 mA
